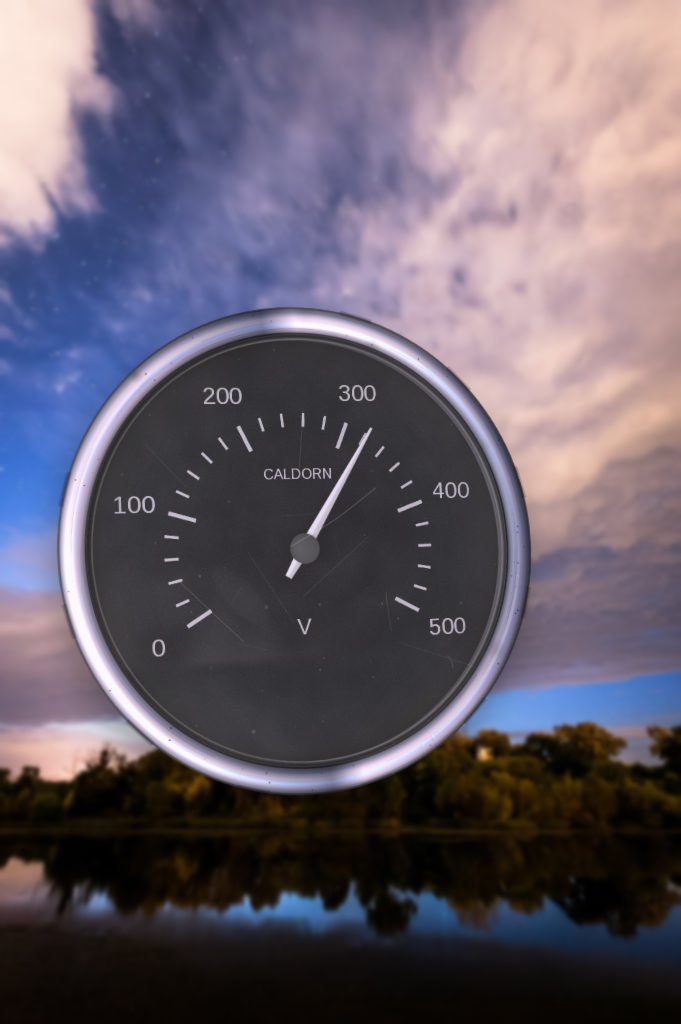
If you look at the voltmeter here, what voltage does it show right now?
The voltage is 320 V
